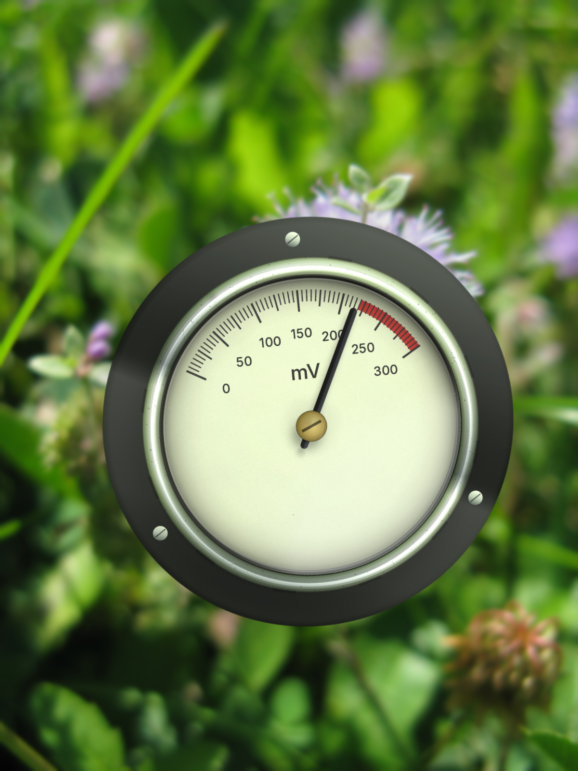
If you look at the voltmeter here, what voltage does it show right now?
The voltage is 215 mV
